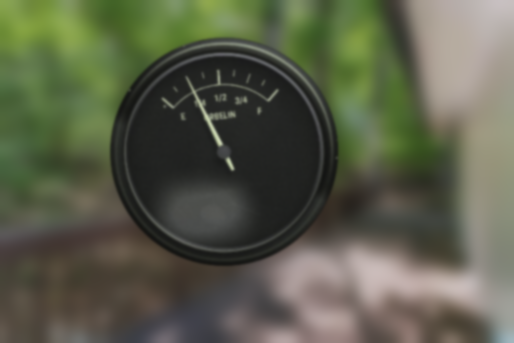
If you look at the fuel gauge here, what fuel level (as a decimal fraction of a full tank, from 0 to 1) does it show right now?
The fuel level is 0.25
